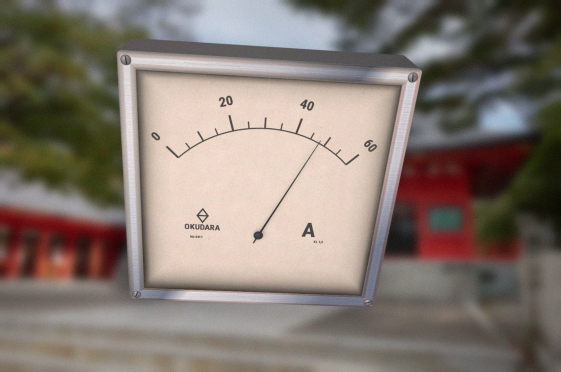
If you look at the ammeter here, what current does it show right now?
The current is 47.5 A
